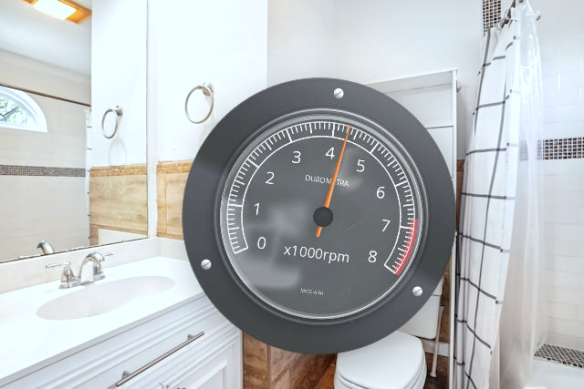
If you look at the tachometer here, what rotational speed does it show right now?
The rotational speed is 4300 rpm
